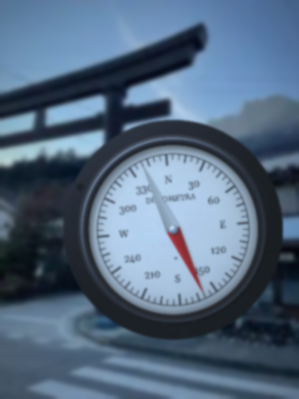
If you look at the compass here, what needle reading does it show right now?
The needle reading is 160 °
